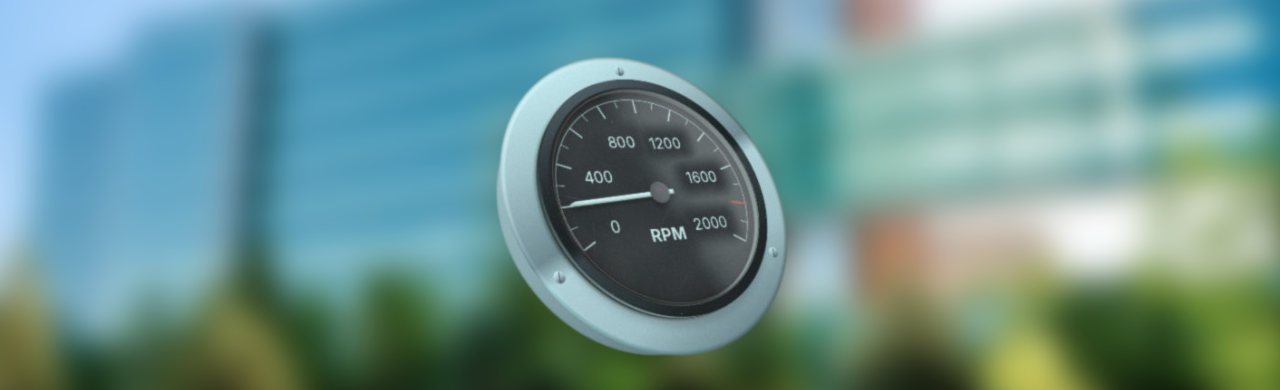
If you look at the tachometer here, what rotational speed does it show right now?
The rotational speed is 200 rpm
